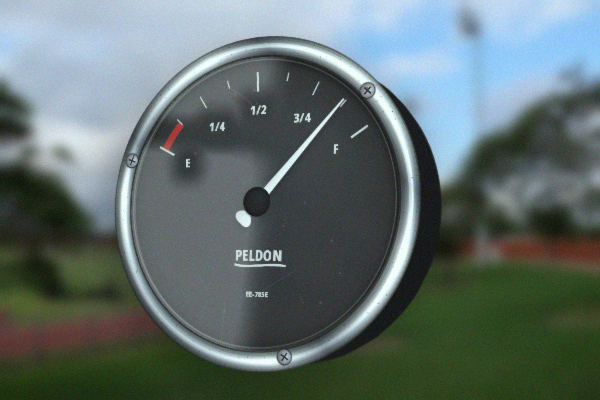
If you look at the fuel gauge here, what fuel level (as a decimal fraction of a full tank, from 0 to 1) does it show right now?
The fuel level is 0.875
